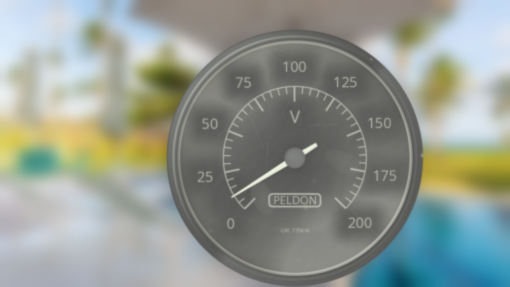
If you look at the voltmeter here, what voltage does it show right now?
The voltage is 10 V
